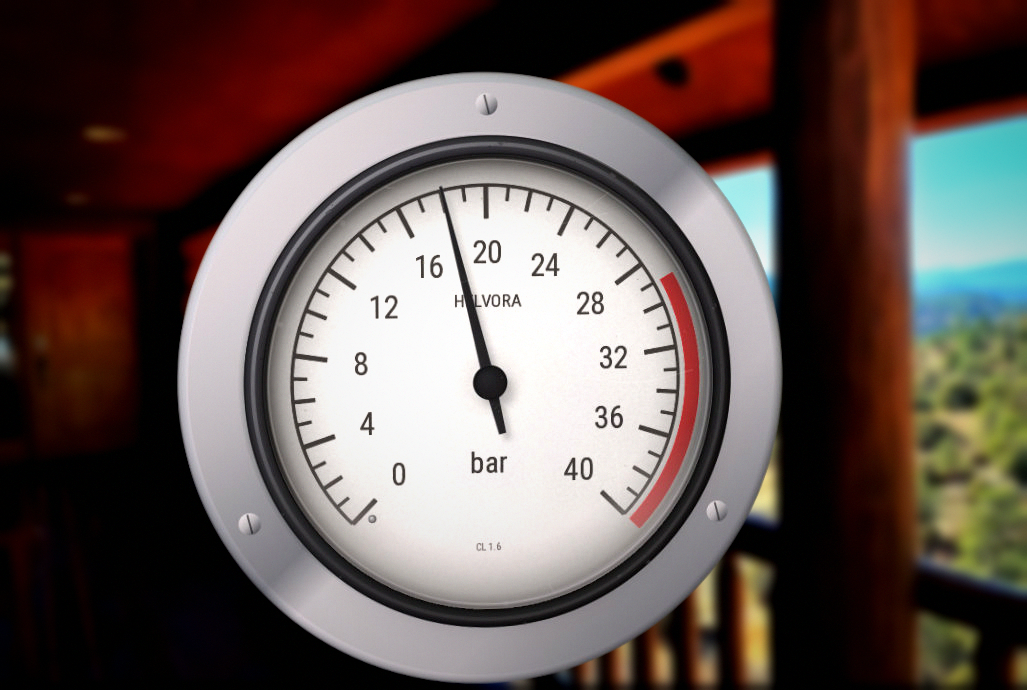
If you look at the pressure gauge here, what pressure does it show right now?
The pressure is 18 bar
